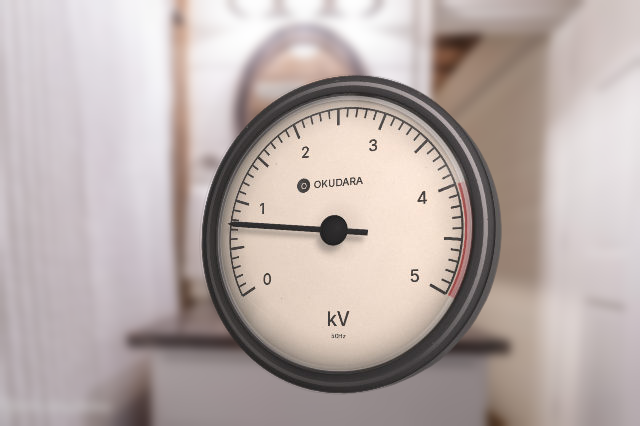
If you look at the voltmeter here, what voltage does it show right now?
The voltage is 0.75 kV
